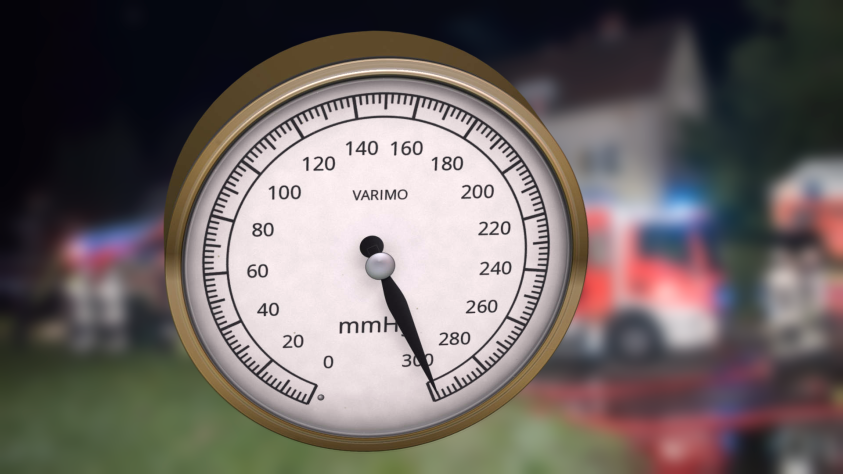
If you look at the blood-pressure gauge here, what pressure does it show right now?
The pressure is 298 mmHg
